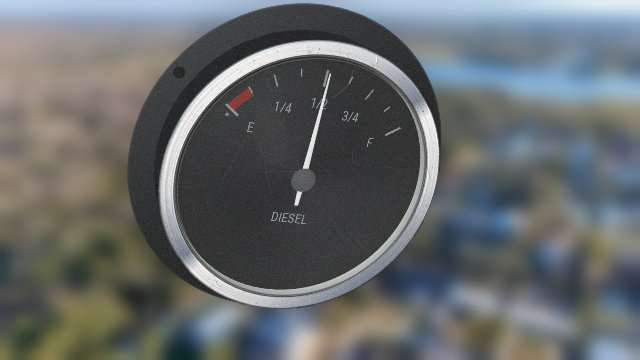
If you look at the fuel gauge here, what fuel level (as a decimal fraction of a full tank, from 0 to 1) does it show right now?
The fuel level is 0.5
